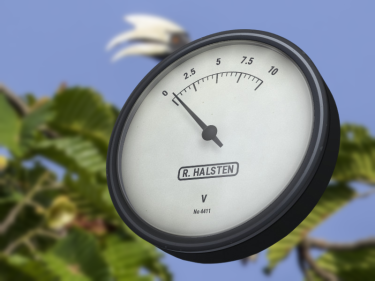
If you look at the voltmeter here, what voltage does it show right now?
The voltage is 0.5 V
